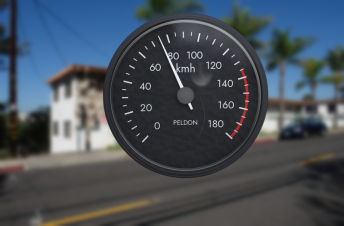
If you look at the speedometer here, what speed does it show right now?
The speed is 75 km/h
